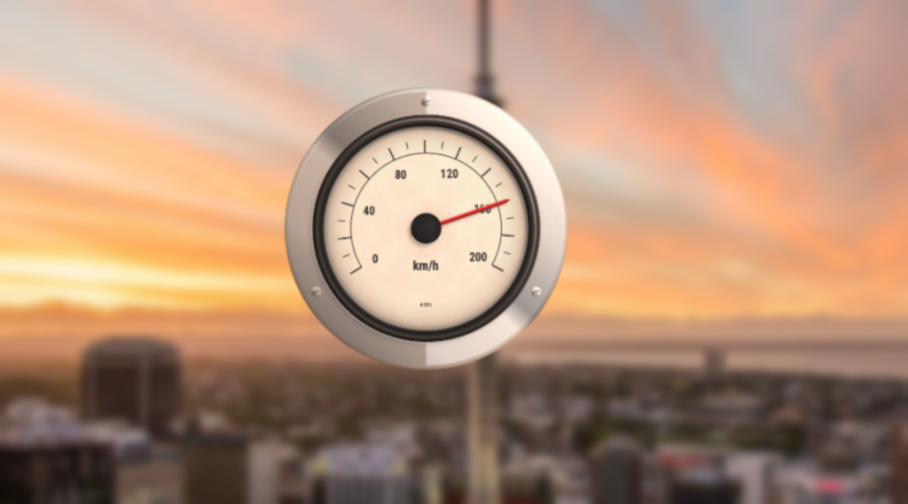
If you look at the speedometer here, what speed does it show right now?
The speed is 160 km/h
